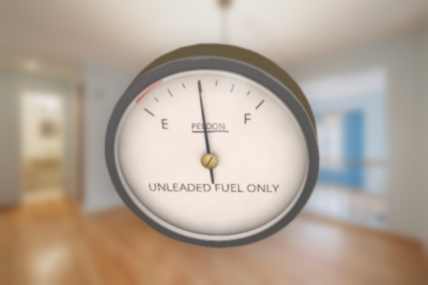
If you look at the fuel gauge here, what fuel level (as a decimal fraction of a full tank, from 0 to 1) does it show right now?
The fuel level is 0.5
